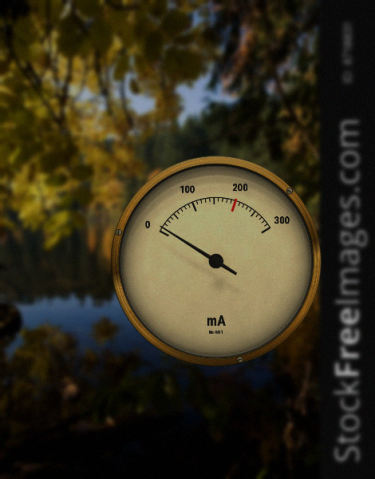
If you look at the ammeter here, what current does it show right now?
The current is 10 mA
